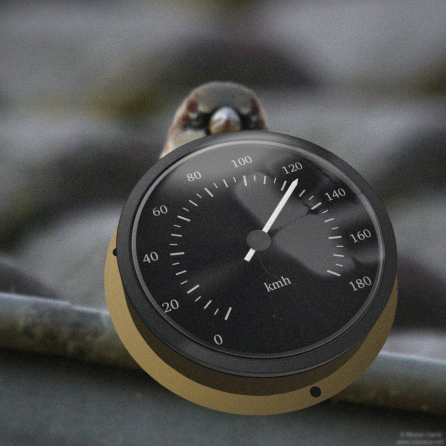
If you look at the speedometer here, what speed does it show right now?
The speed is 125 km/h
